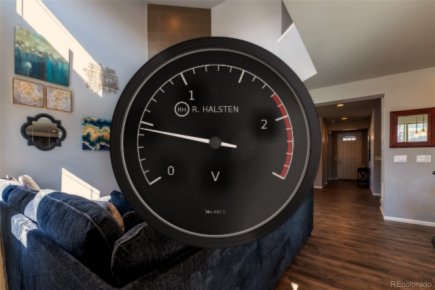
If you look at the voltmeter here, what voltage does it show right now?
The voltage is 0.45 V
